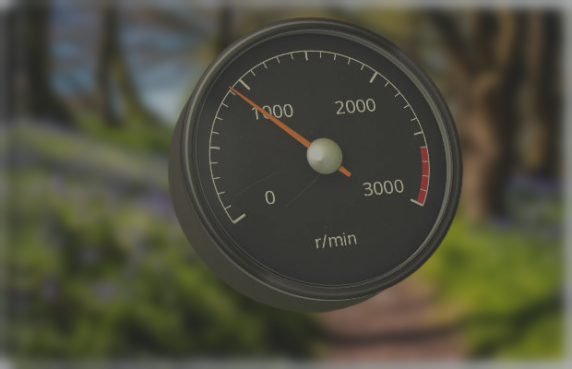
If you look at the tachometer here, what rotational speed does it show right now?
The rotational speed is 900 rpm
